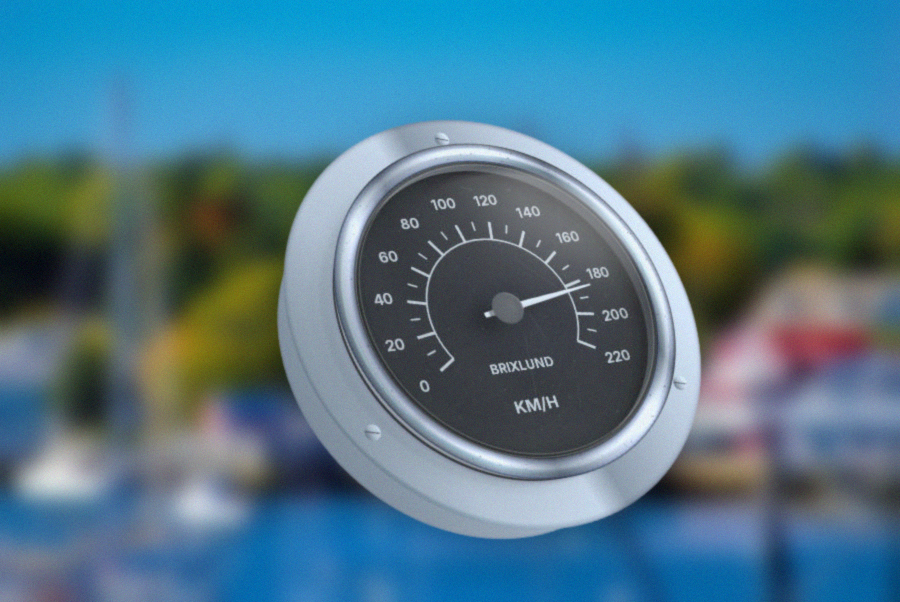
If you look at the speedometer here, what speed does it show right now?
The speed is 185 km/h
